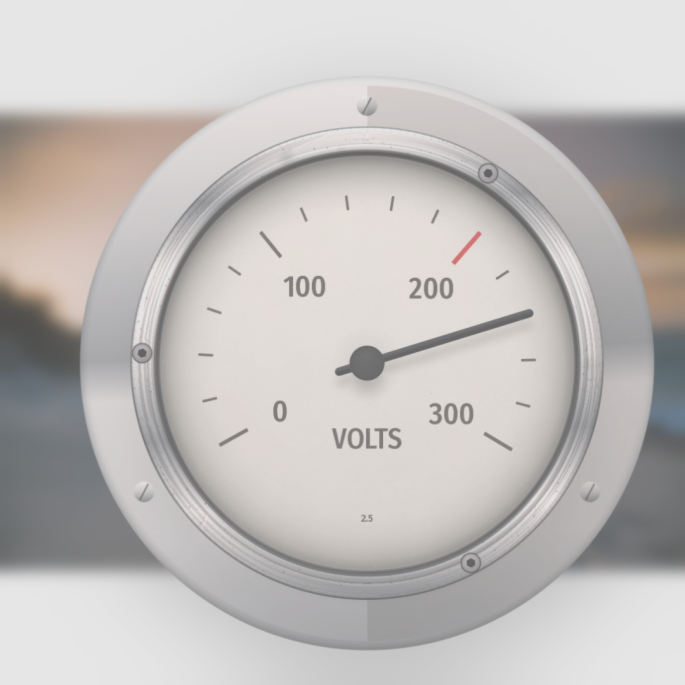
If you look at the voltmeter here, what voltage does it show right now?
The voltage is 240 V
